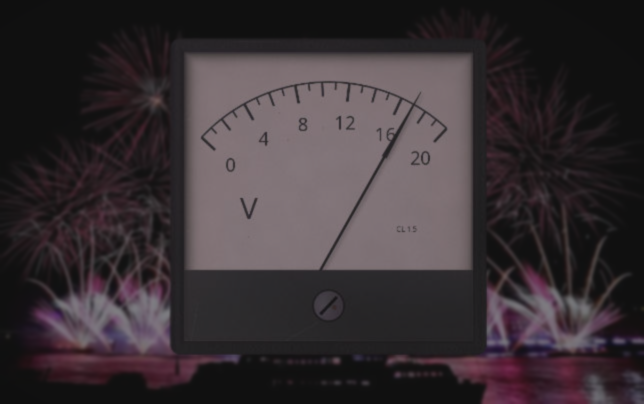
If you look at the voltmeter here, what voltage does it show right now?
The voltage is 17 V
